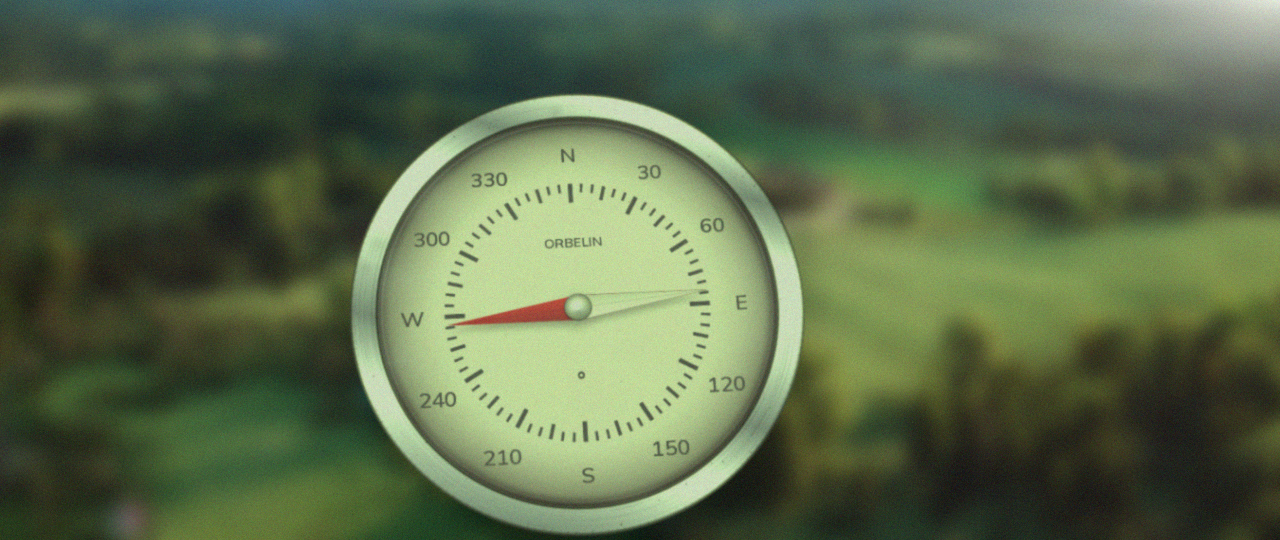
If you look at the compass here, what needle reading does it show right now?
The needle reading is 265 °
